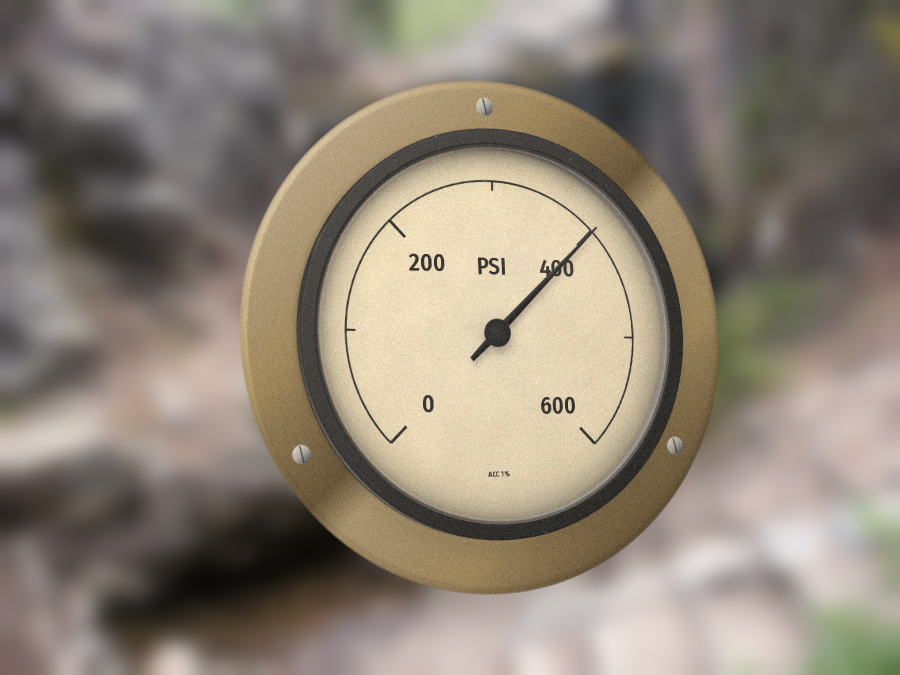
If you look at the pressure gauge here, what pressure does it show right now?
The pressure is 400 psi
